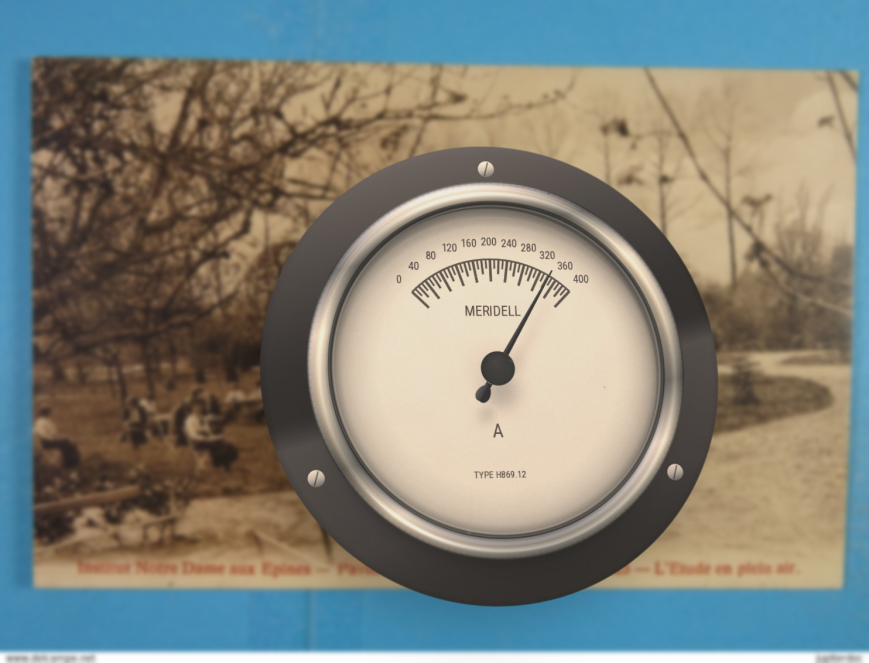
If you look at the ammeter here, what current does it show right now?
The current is 340 A
